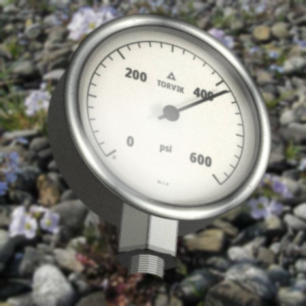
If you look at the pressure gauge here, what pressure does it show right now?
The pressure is 420 psi
